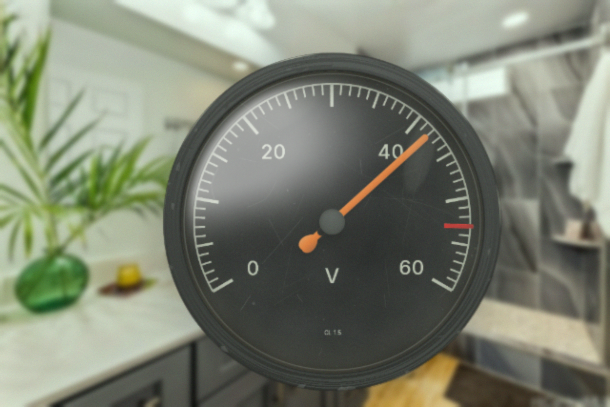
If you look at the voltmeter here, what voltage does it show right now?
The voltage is 42 V
